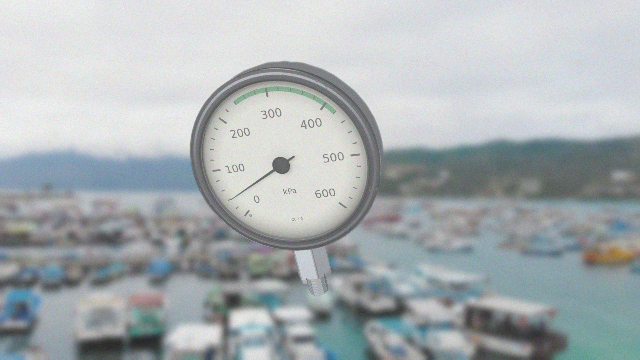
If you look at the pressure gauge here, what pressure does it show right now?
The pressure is 40 kPa
